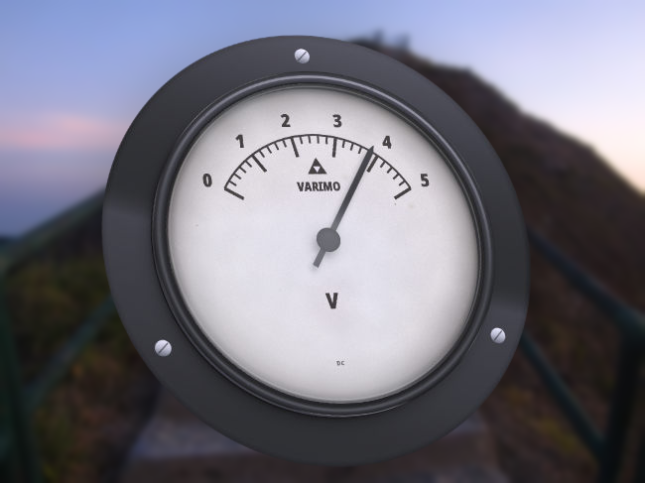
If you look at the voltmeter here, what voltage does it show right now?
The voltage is 3.8 V
